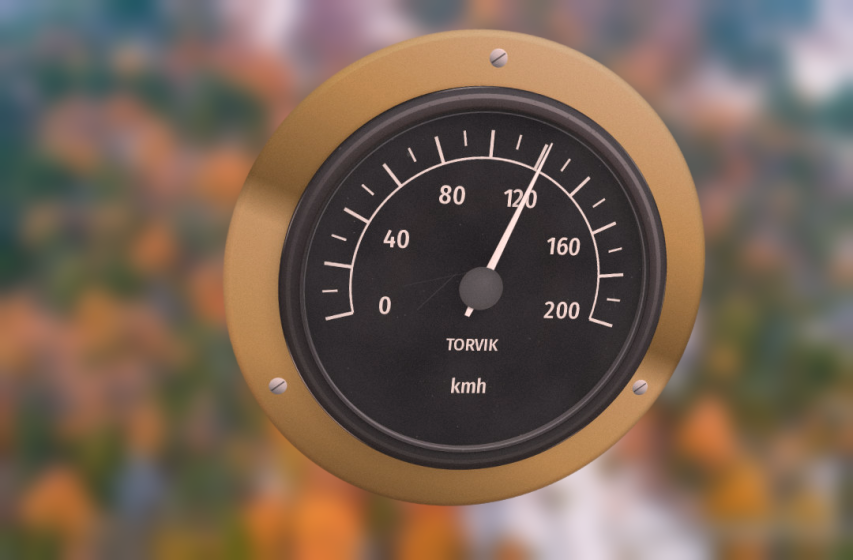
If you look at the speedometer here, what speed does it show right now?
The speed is 120 km/h
